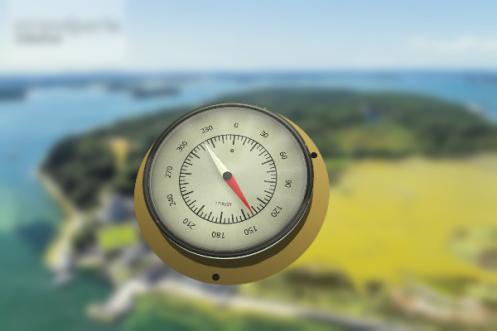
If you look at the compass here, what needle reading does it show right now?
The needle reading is 140 °
